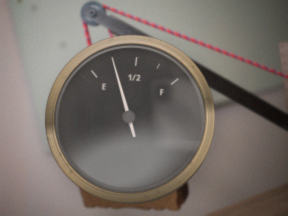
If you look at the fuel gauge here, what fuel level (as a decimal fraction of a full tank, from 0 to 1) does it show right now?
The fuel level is 0.25
